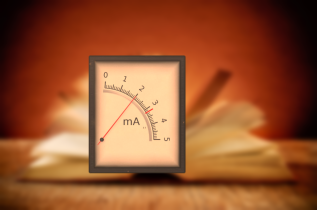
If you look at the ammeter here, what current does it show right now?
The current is 2 mA
